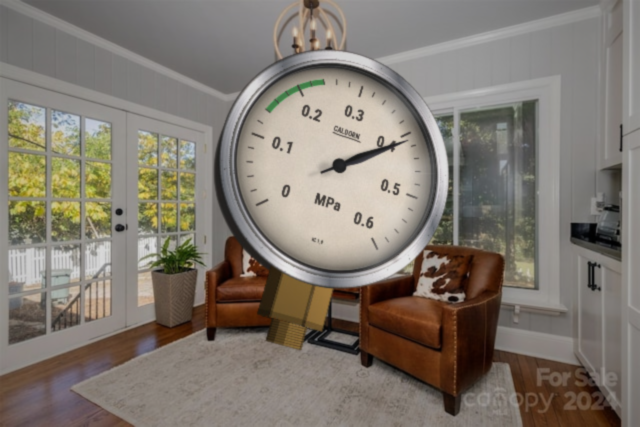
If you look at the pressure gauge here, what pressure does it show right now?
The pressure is 0.41 MPa
